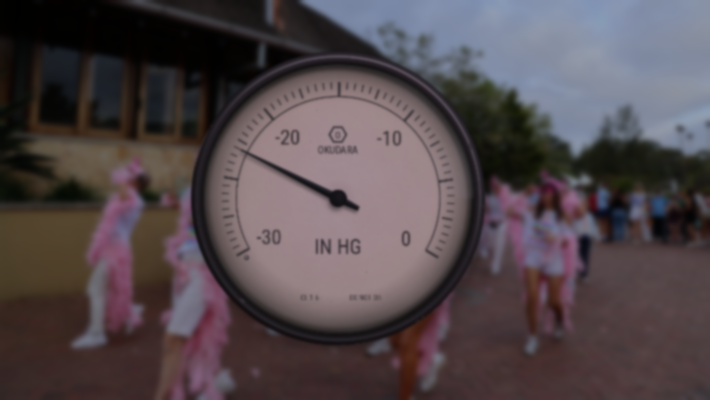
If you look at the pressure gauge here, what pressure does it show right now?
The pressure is -23 inHg
